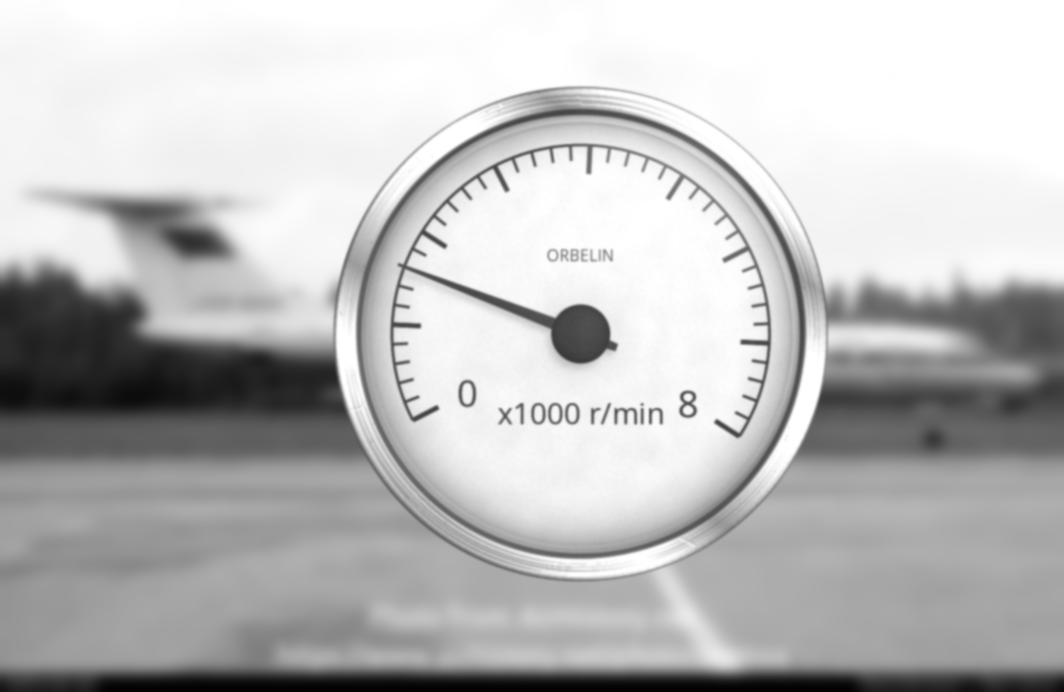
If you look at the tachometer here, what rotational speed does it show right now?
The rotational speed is 1600 rpm
